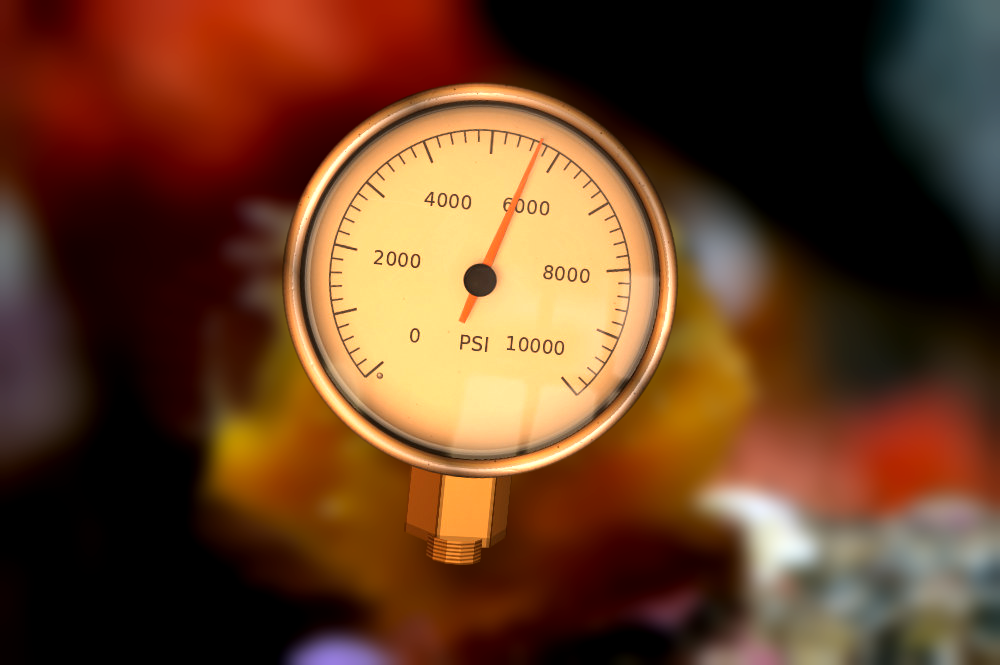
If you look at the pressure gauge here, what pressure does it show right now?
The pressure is 5700 psi
